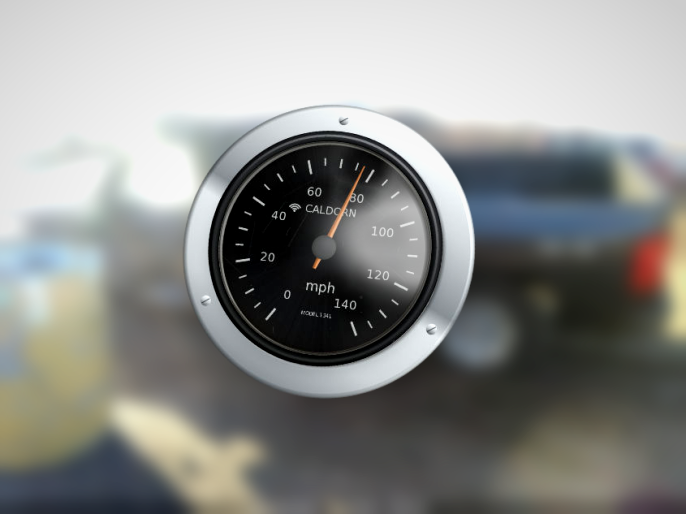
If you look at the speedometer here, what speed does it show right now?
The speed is 77.5 mph
